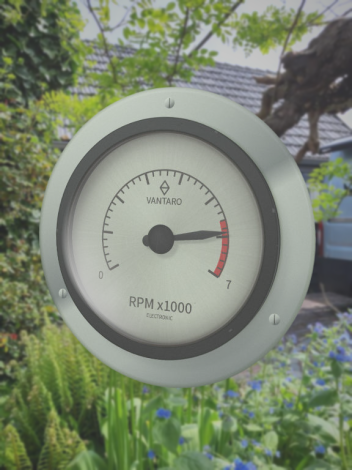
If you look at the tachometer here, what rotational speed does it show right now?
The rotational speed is 5900 rpm
